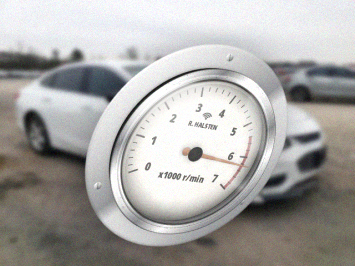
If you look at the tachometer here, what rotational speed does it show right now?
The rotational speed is 6200 rpm
